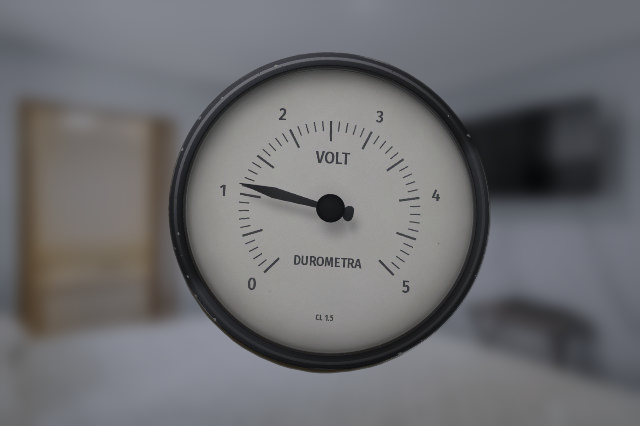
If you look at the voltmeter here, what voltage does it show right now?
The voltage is 1.1 V
